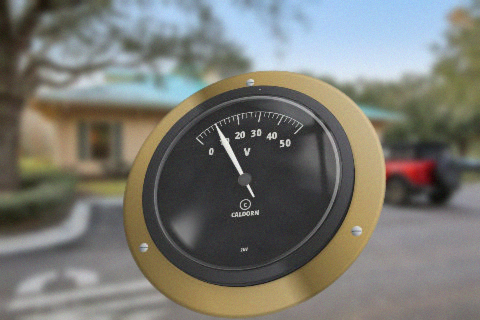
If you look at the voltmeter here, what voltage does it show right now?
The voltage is 10 V
